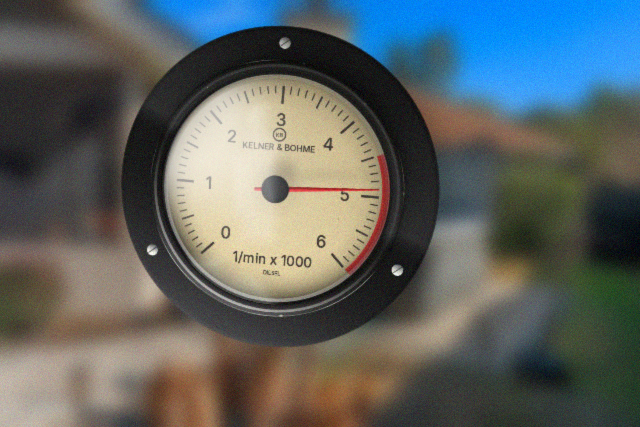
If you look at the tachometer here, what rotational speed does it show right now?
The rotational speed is 4900 rpm
